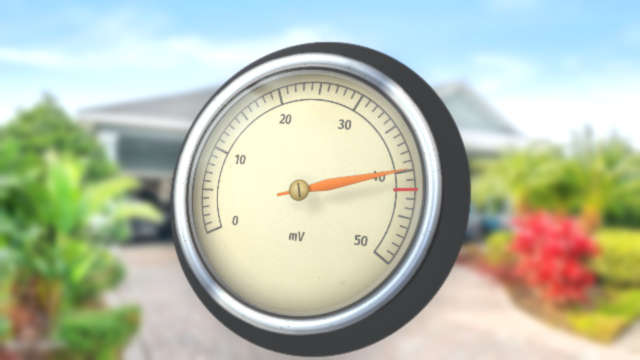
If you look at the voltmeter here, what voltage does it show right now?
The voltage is 40 mV
